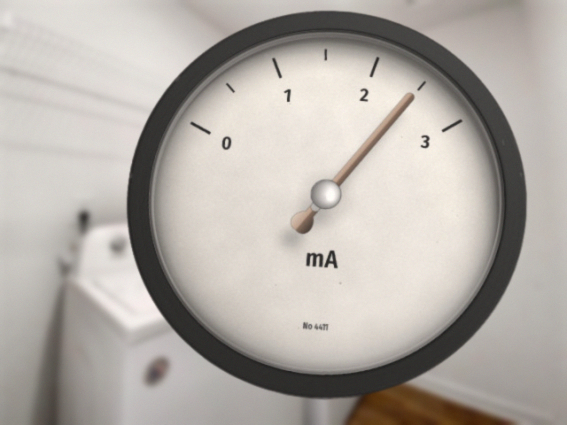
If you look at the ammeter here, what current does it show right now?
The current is 2.5 mA
